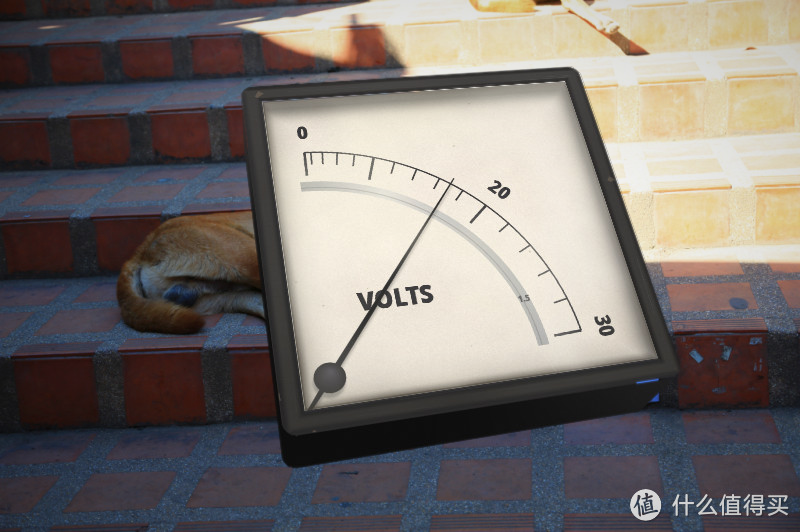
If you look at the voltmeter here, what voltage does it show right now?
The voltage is 17 V
